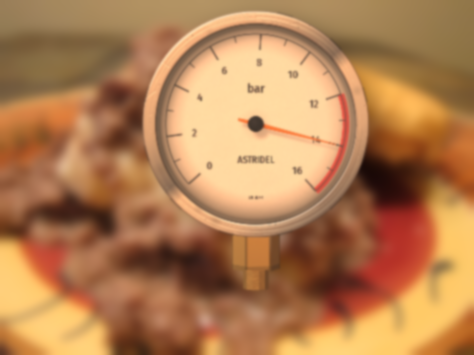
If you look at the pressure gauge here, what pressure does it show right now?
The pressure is 14 bar
